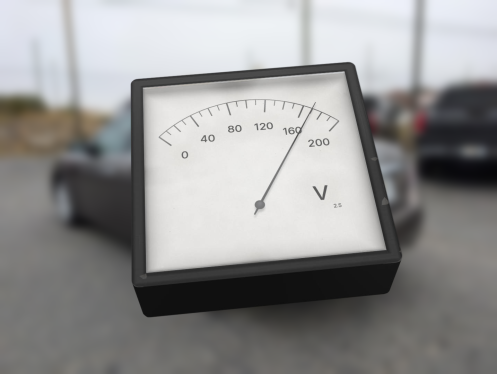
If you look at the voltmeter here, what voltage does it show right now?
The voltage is 170 V
